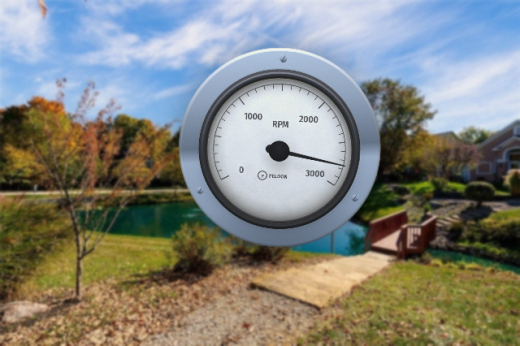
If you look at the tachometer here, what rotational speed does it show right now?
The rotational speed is 2750 rpm
